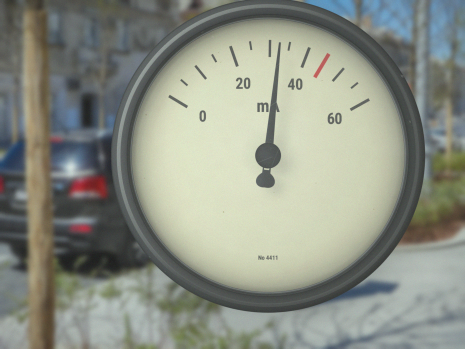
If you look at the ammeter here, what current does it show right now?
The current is 32.5 mA
